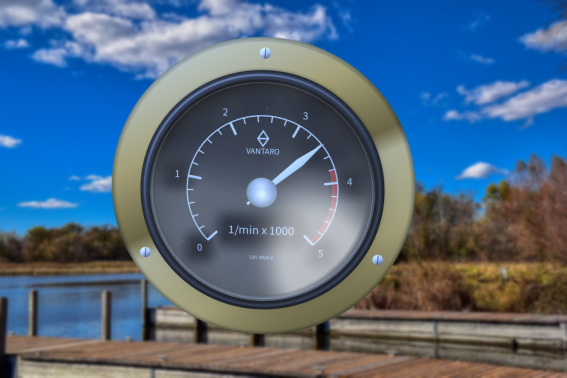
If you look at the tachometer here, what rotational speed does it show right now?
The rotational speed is 3400 rpm
